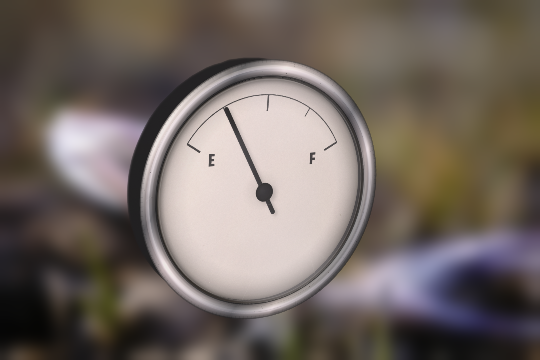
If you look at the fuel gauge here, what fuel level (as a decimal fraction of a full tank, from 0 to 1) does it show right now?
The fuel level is 0.25
